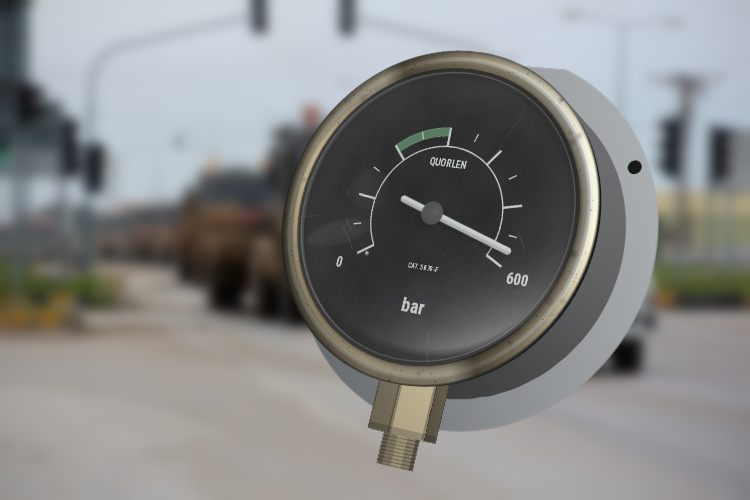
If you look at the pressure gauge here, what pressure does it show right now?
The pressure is 575 bar
